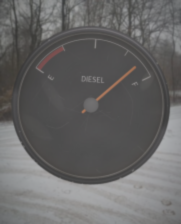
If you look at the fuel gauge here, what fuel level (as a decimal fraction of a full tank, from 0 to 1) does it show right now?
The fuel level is 0.875
